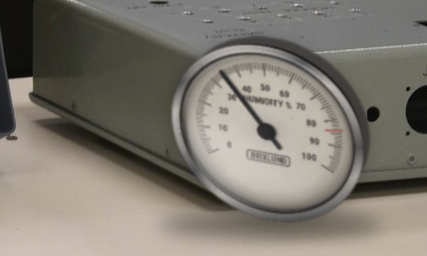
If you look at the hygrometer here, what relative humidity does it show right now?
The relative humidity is 35 %
